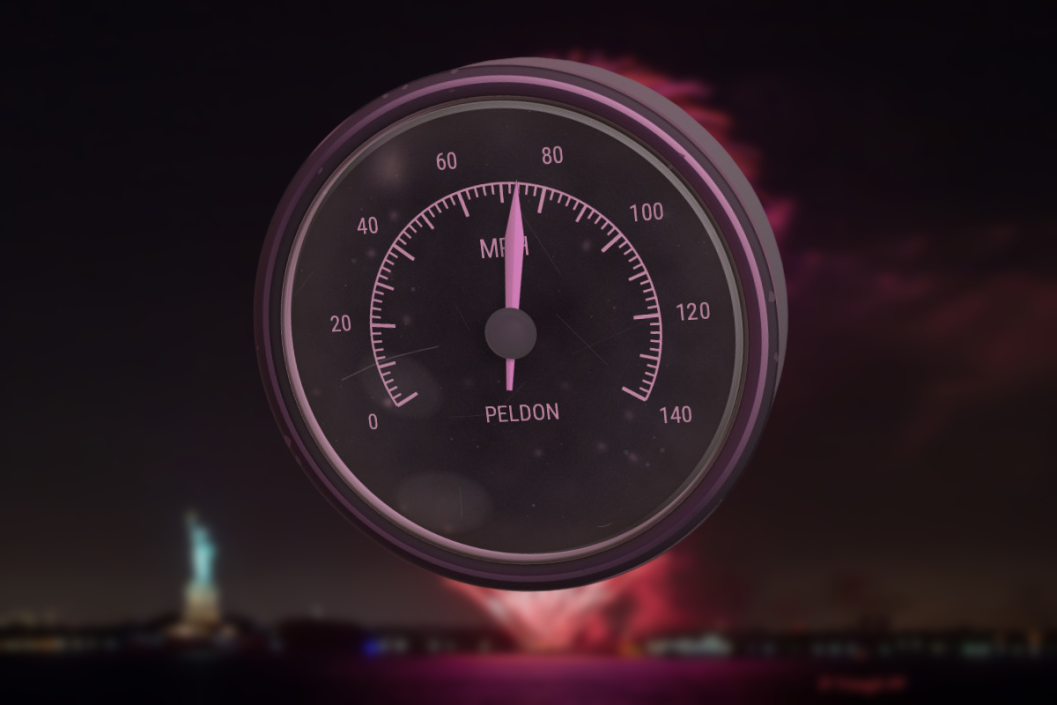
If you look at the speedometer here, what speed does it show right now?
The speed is 74 mph
